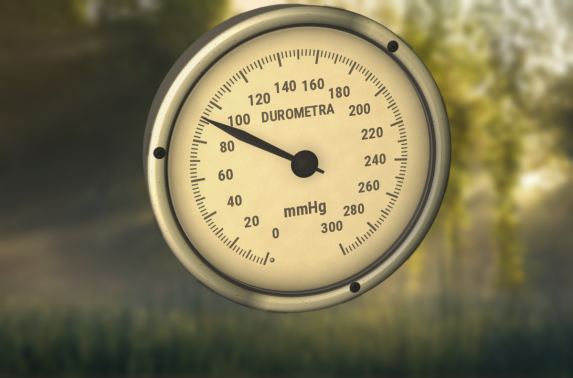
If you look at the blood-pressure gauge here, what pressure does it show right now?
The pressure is 92 mmHg
